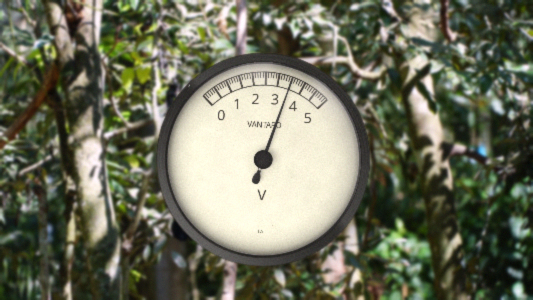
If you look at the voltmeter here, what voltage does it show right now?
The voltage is 3.5 V
